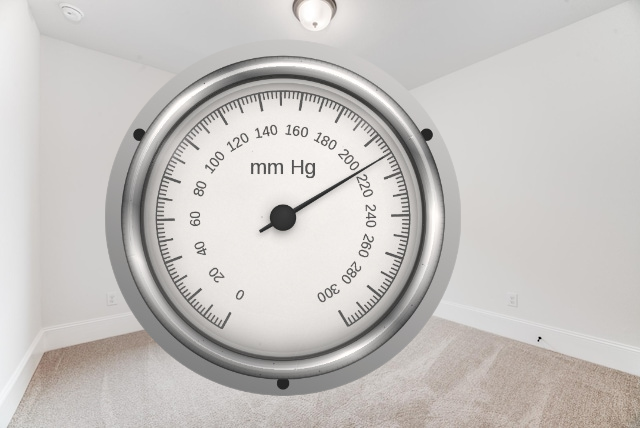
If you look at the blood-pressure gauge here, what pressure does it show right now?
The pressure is 210 mmHg
